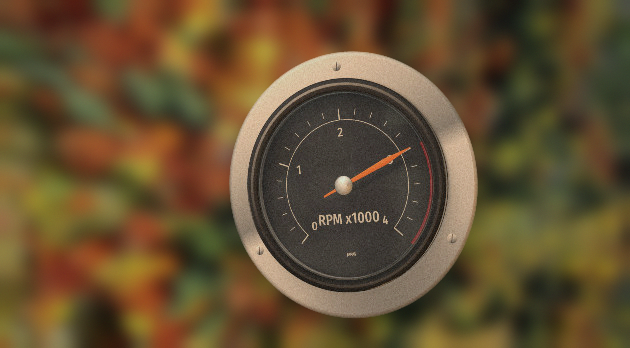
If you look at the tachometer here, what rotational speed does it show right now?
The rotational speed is 3000 rpm
